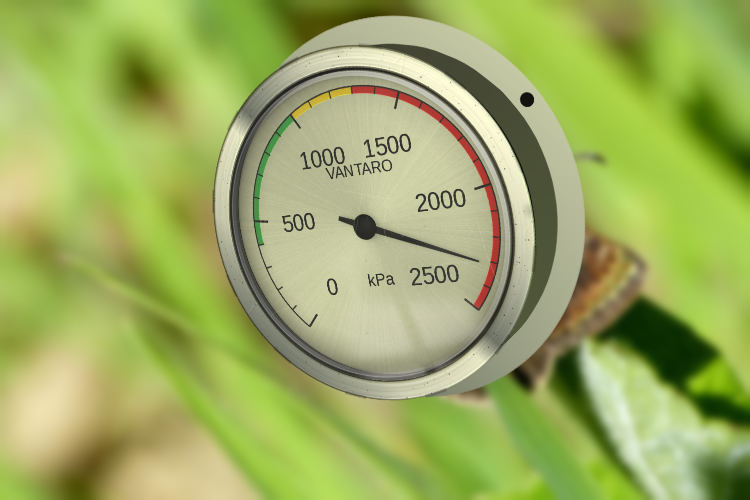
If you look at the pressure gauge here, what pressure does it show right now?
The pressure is 2300 kPa
